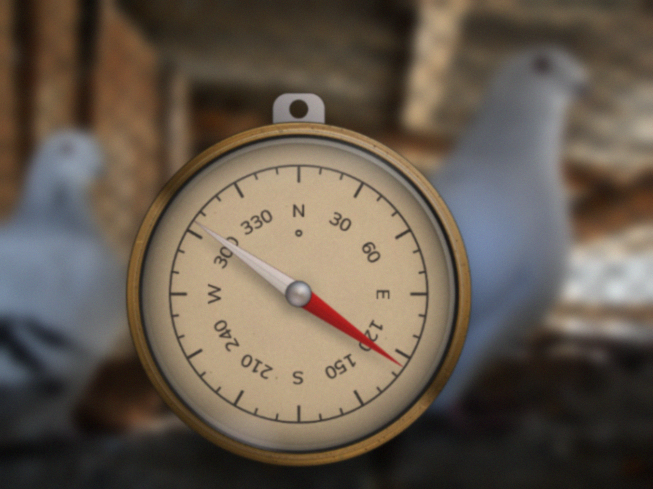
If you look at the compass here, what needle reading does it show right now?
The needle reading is 125 °
